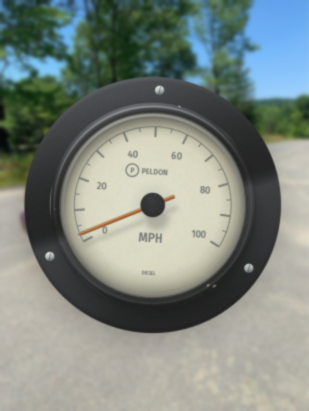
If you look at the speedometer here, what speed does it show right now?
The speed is 2.5 mph
